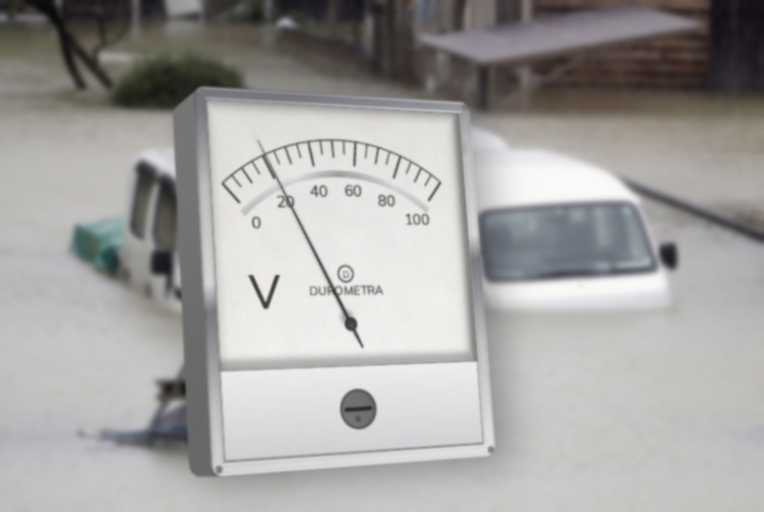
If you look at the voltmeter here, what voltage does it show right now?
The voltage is 20 V
